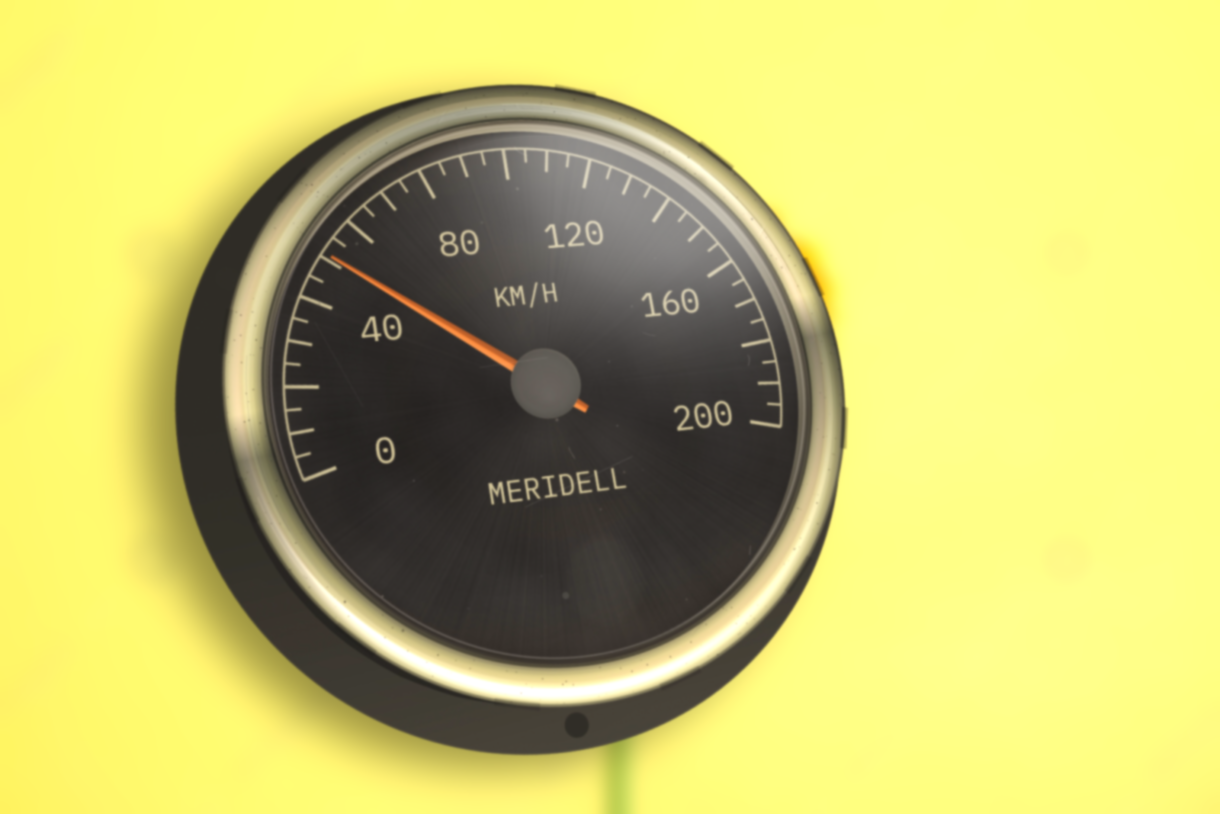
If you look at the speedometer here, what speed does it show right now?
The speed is 50 km/h
